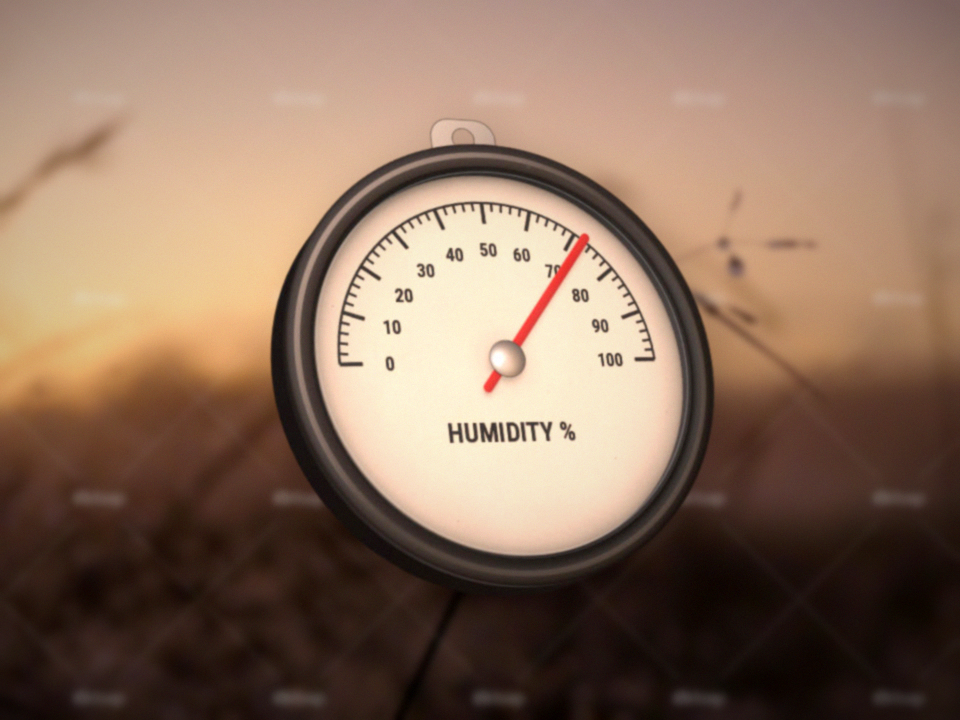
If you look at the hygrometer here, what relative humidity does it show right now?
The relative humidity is 72 %
